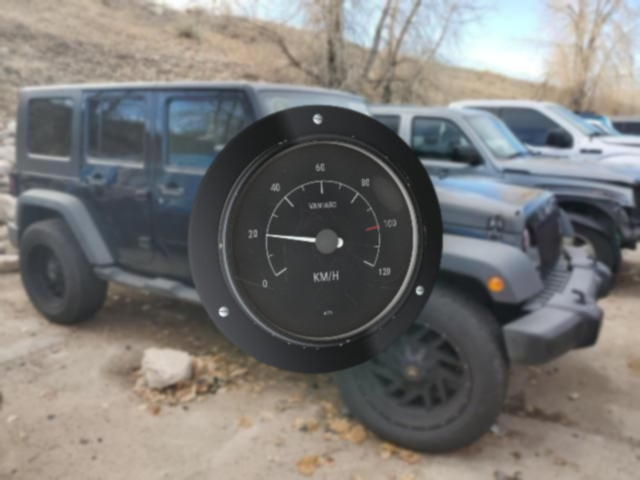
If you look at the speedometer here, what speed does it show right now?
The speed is 20 km/h
